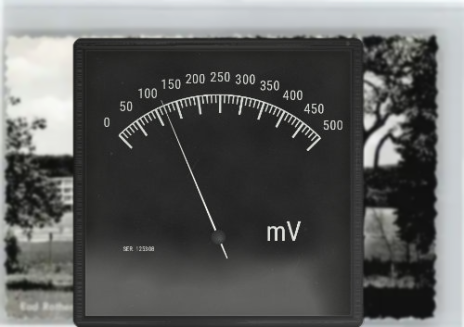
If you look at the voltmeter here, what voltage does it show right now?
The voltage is 120 mV
